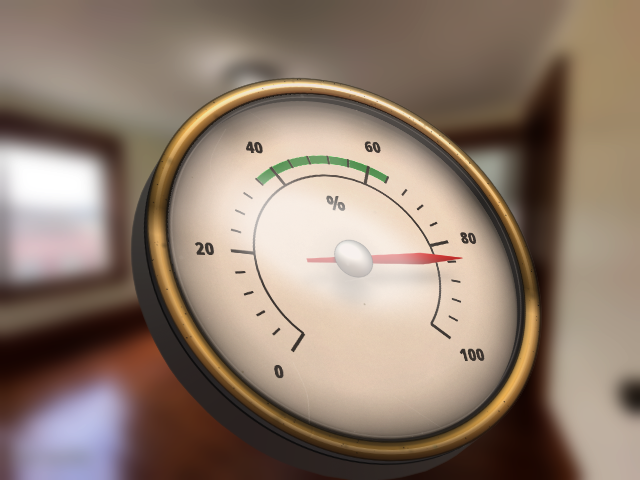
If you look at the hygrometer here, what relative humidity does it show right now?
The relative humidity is 84 %
